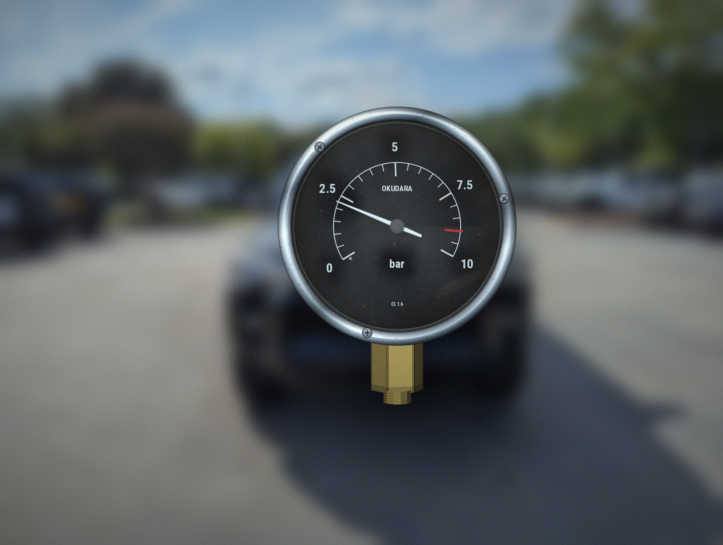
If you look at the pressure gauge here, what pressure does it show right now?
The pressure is 2.25 bar
